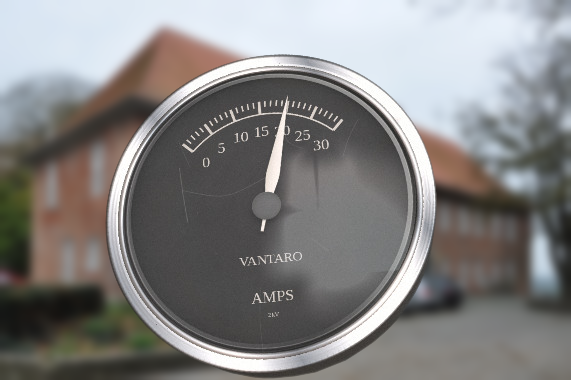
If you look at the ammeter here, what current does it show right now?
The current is 20 A
